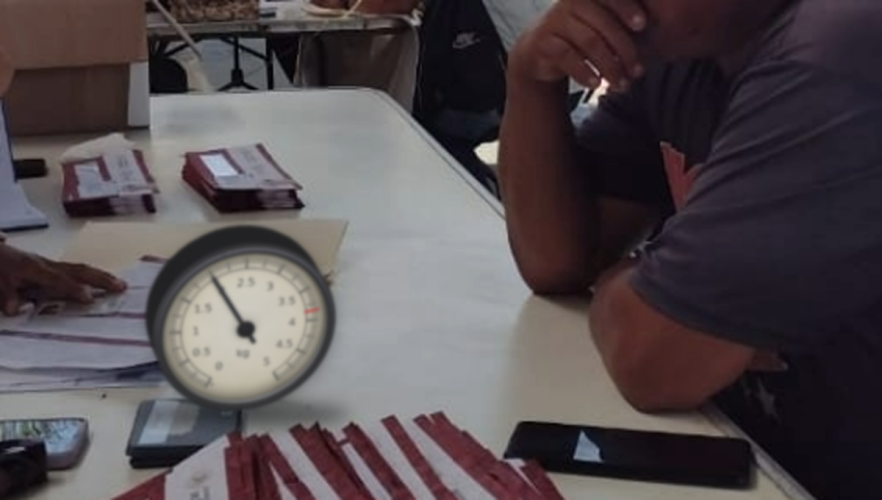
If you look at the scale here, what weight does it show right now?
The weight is 2 kg
